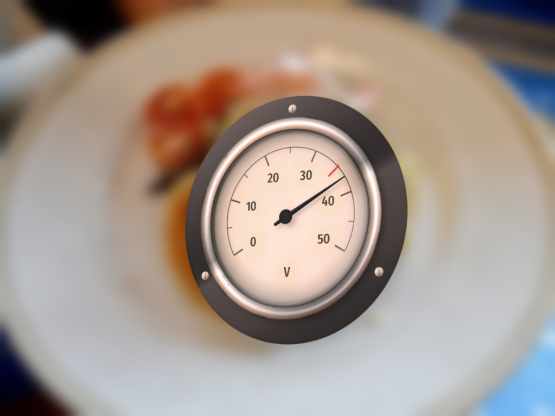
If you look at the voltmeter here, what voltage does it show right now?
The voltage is 37.5 V
